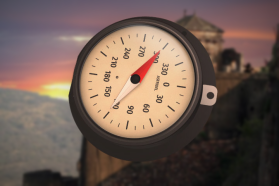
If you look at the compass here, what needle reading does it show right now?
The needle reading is 300 °
